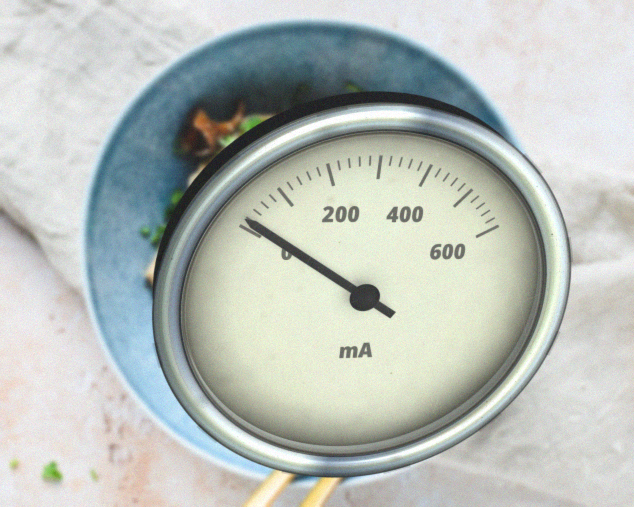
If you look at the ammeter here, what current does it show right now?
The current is 20 mA
